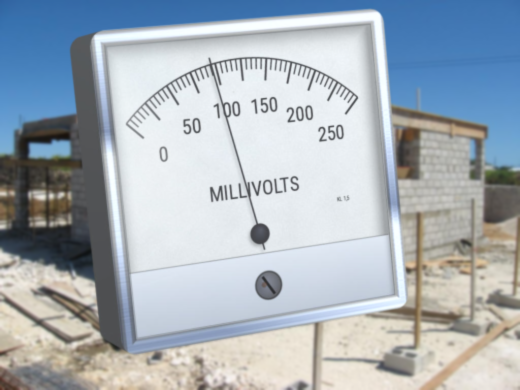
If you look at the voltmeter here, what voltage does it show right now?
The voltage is 95 mV
